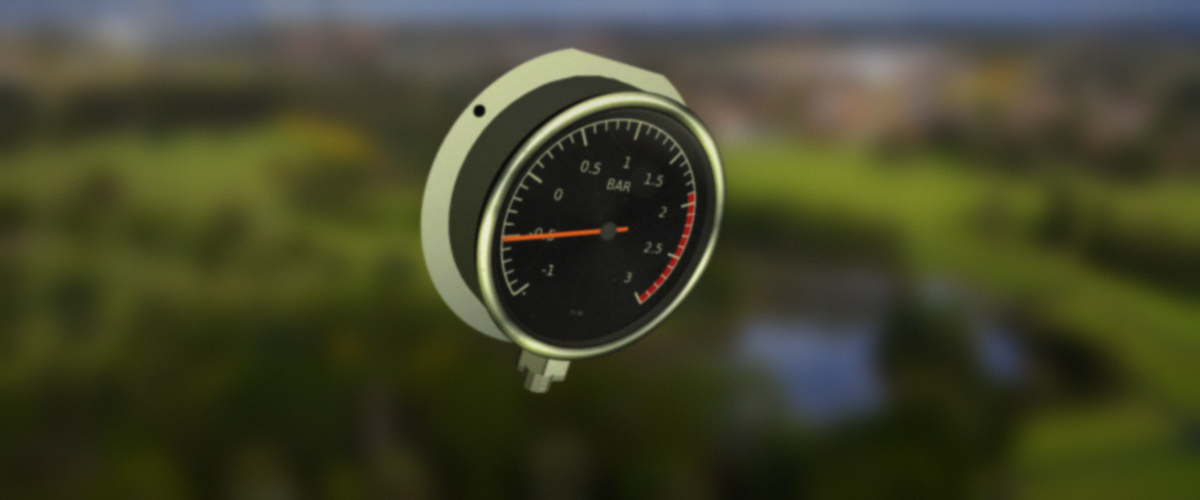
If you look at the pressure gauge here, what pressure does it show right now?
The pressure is -0.5 bar
